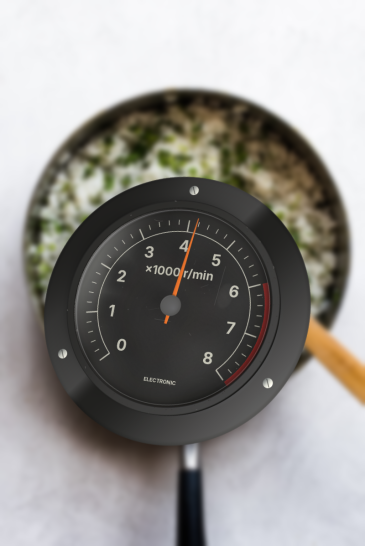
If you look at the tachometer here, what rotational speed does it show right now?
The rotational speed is 4200 rpm
